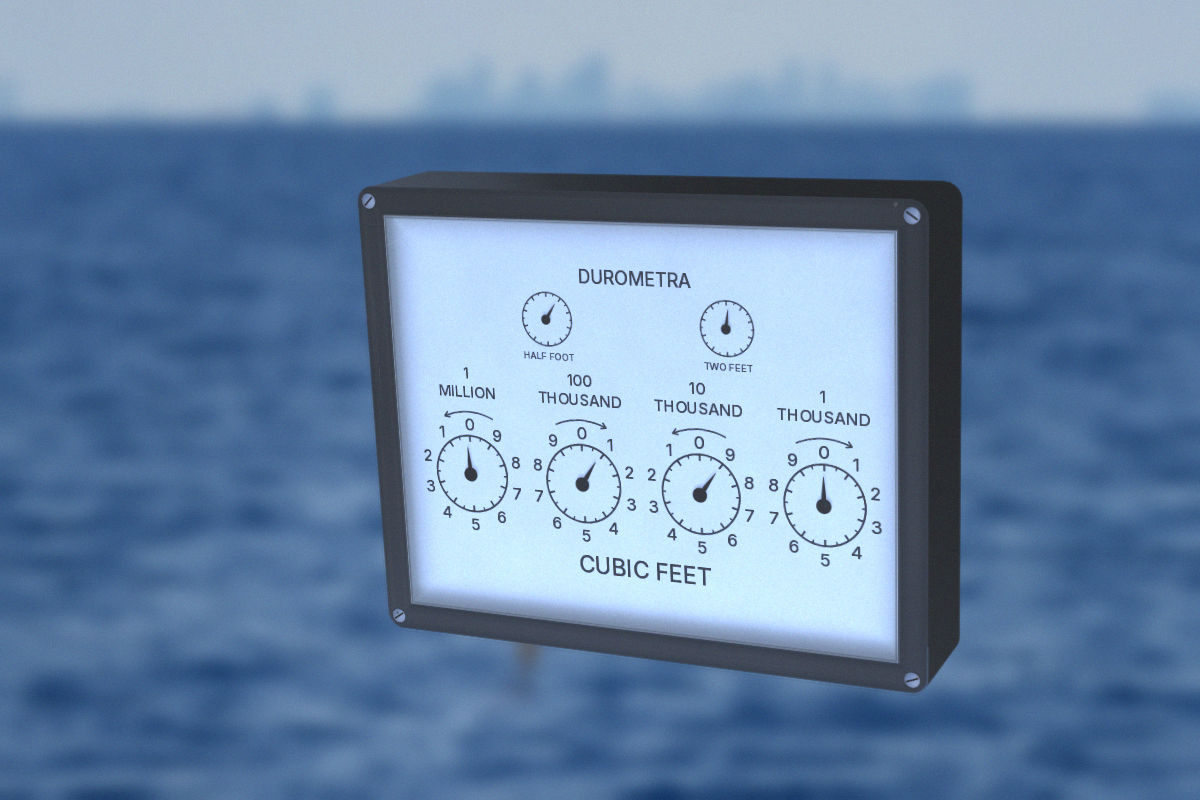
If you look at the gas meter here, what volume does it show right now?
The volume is 9000 ft³
